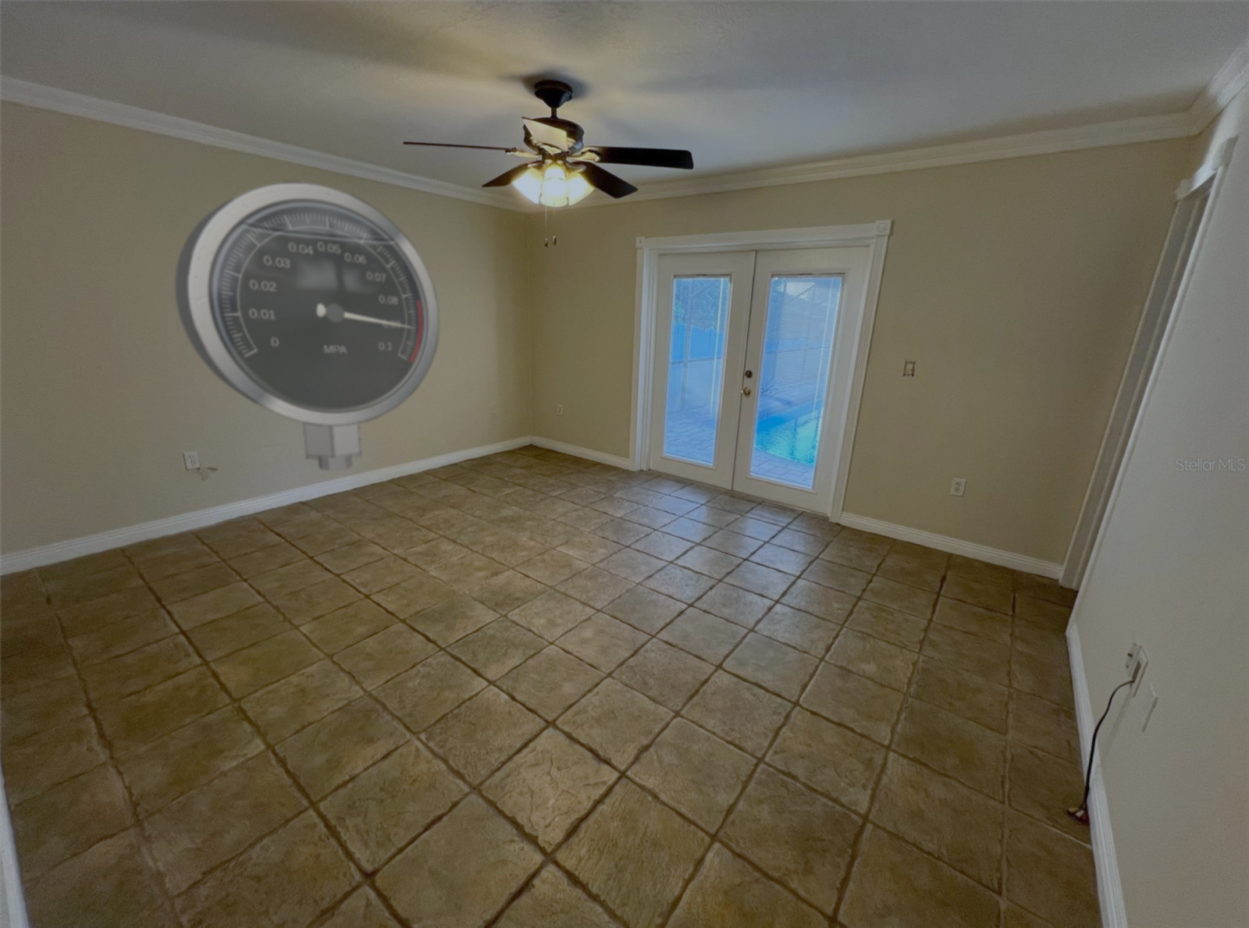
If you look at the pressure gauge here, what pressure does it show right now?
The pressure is 0.09 MPa
